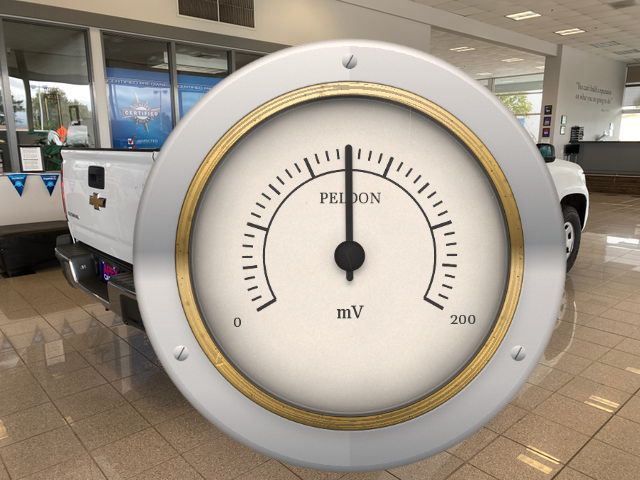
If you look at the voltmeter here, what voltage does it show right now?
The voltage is 100 mV
